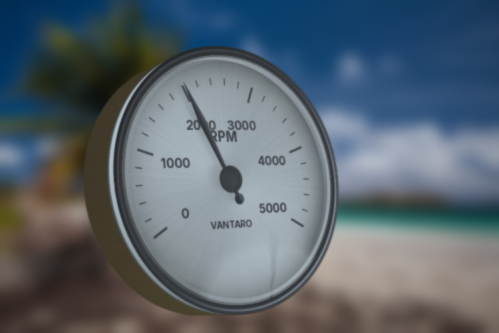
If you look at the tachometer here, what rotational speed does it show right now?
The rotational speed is 2000 rpm
